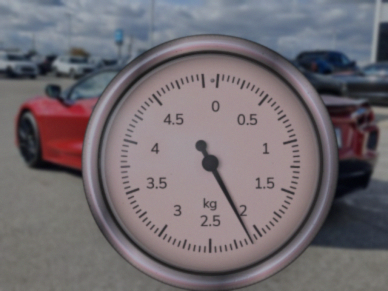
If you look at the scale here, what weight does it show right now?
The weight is 2.1 kg
